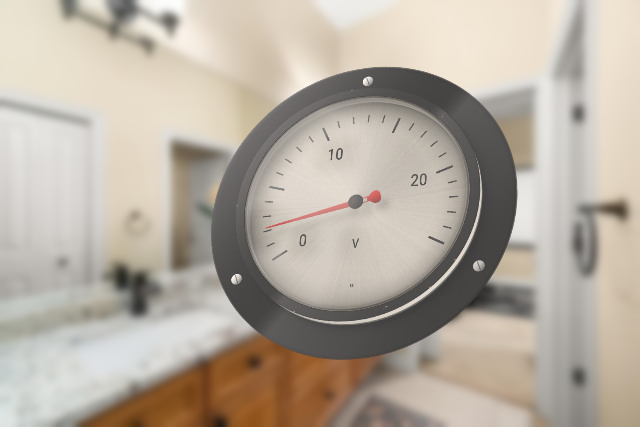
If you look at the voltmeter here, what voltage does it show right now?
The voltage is 2 V
